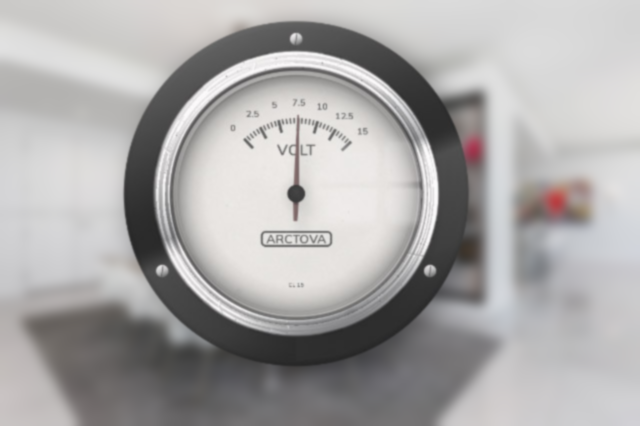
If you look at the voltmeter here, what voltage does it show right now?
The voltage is 7.5 V
